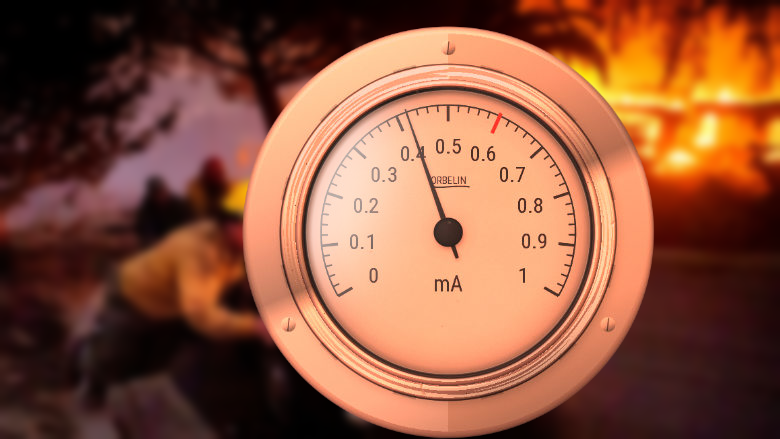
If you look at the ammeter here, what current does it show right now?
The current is 0.42 mA
